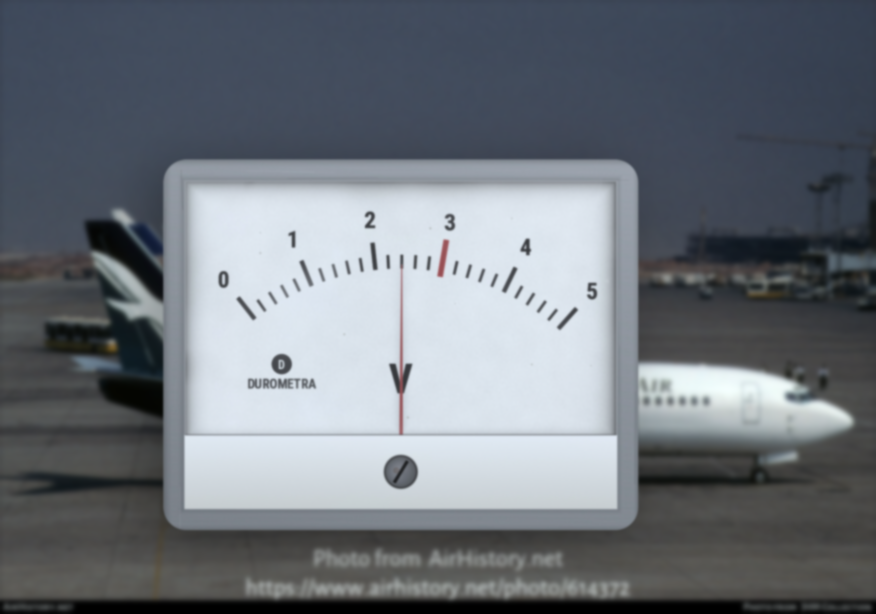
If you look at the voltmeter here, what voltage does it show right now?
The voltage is 2.4 V
